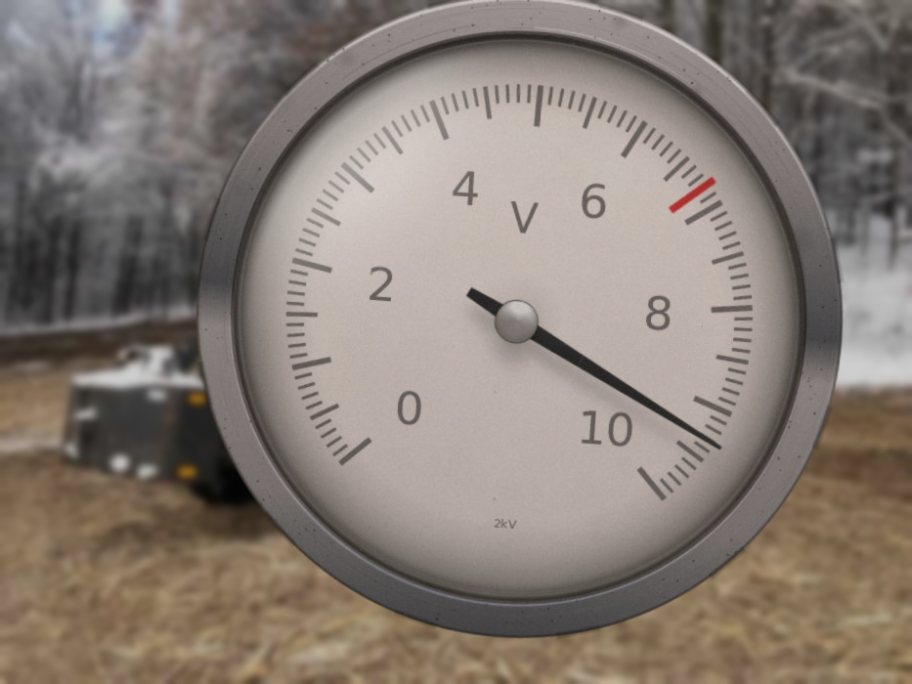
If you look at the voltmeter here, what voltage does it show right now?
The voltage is 9.3 V
